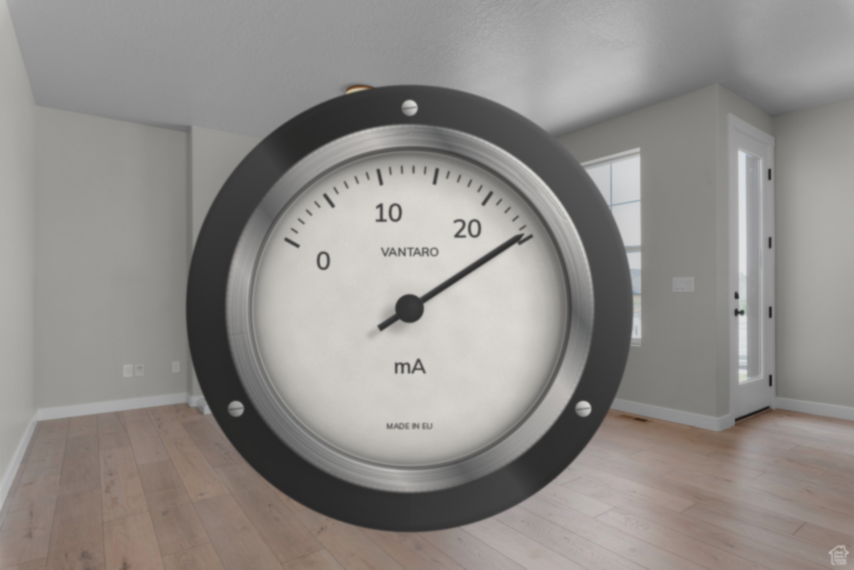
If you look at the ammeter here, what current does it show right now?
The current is 24.5 mA
